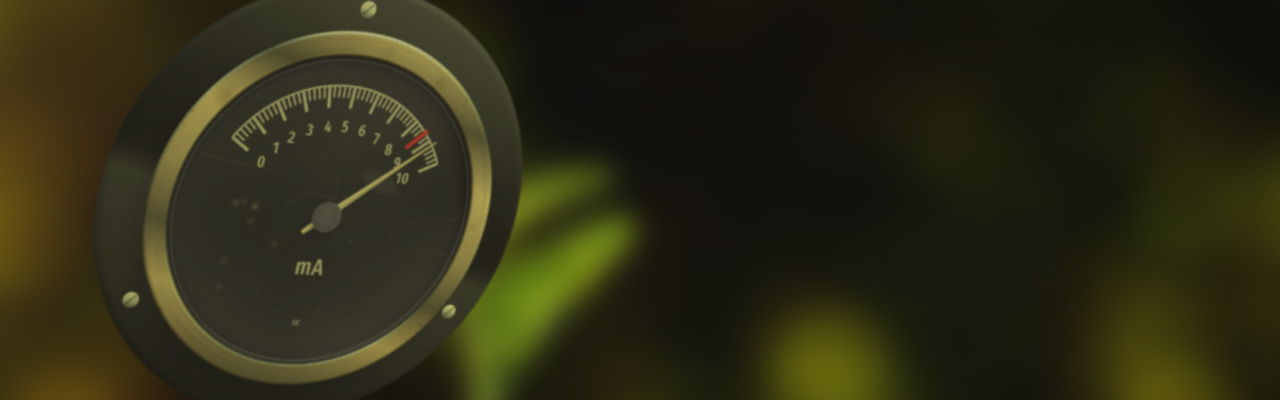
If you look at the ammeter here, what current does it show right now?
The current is 9 mA
